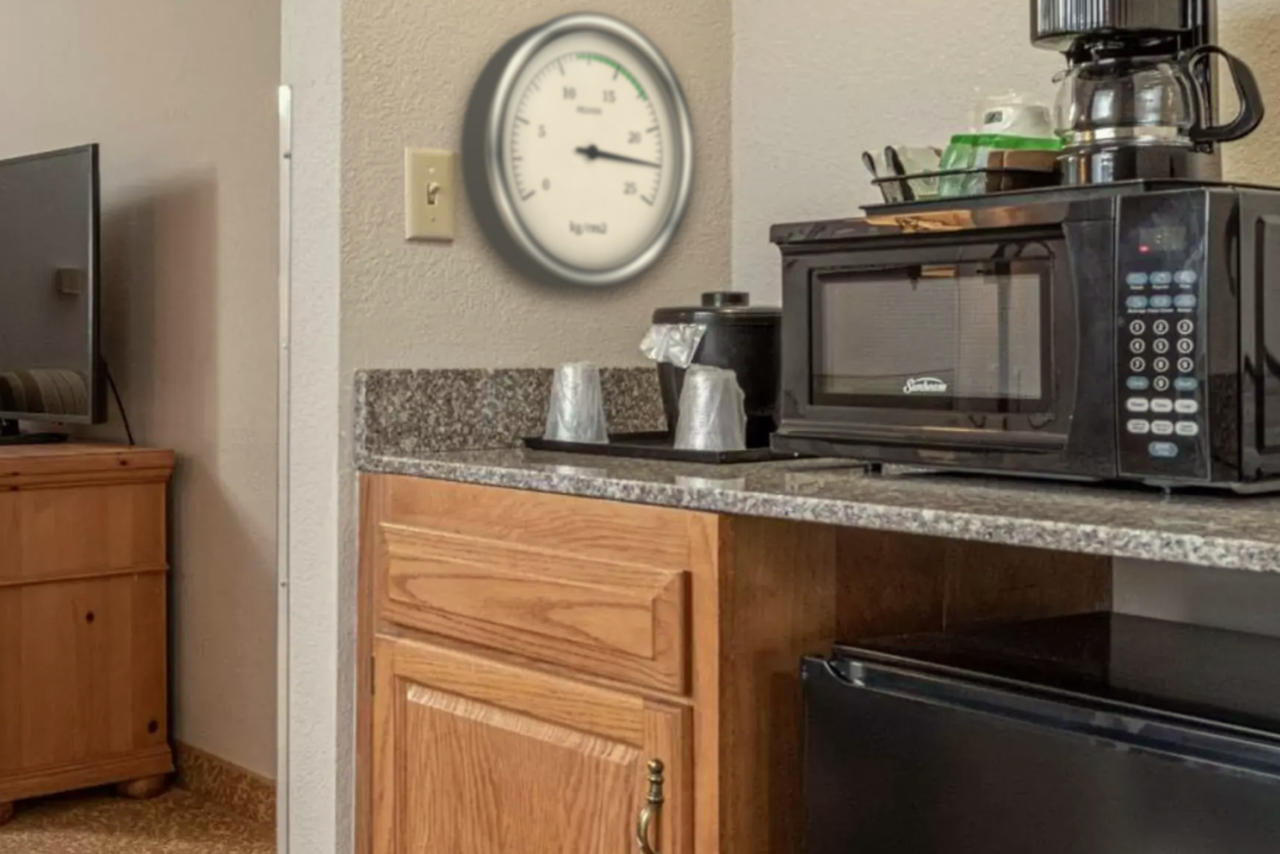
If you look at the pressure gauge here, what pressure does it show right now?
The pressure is 22.5 kg/cm²
